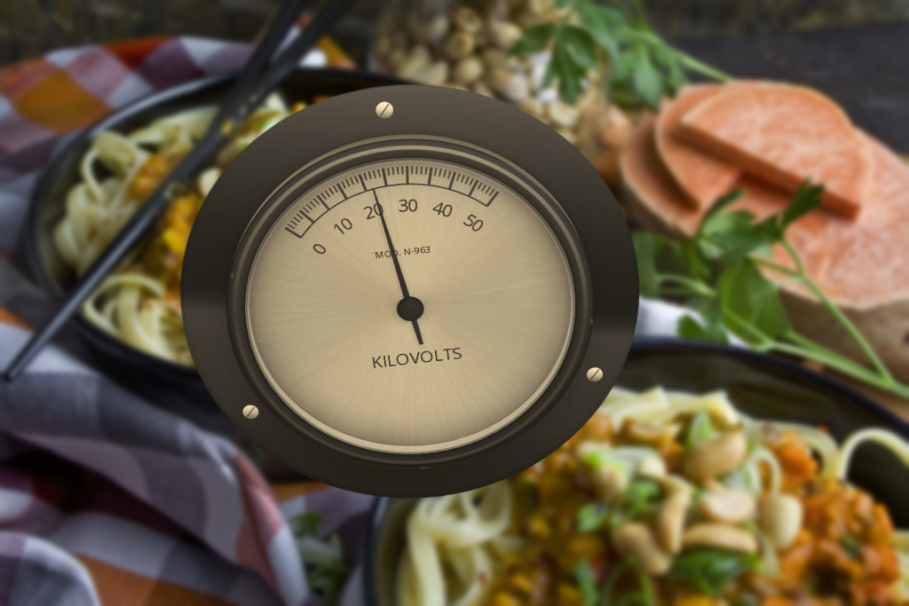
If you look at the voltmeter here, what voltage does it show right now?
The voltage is 22 kV
